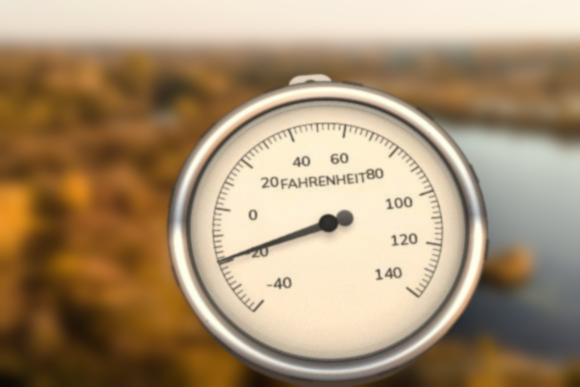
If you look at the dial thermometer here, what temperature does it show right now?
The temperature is -20 °F
